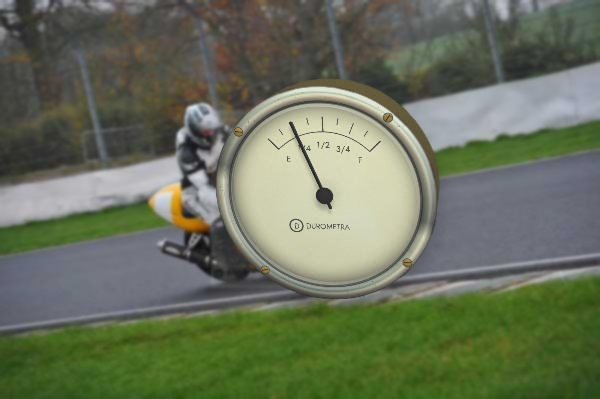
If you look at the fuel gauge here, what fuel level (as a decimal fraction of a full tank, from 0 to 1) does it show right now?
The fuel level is 0.25
